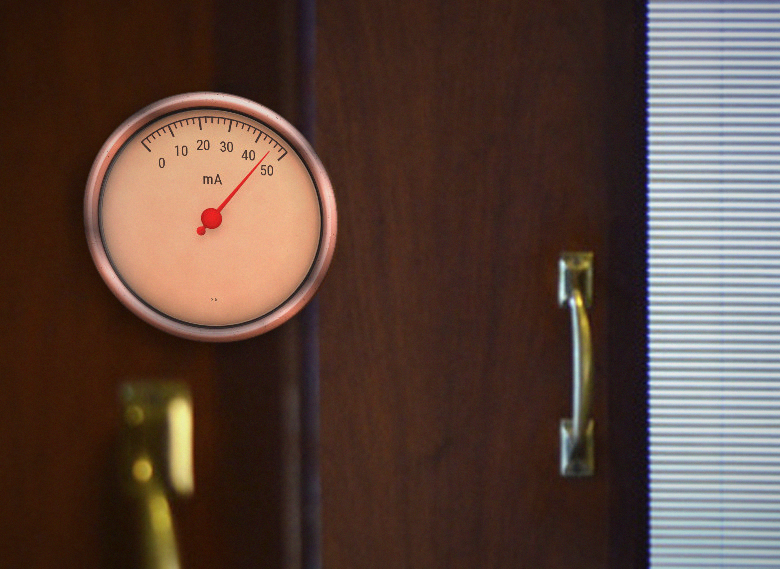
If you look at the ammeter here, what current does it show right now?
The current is 46 mA
